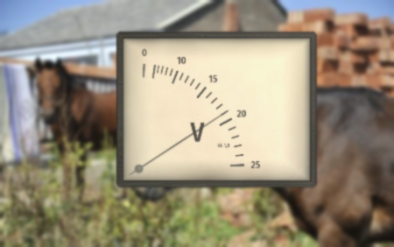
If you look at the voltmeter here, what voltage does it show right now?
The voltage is 19 V
